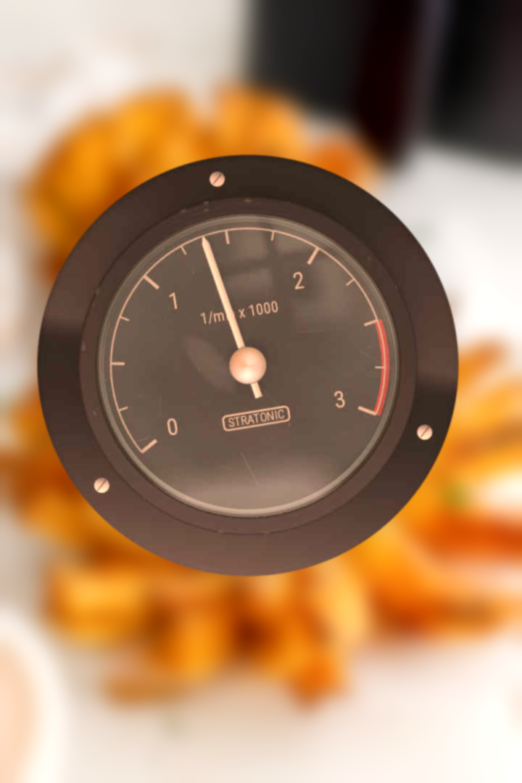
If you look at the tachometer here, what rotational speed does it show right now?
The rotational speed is 1375 rpm
